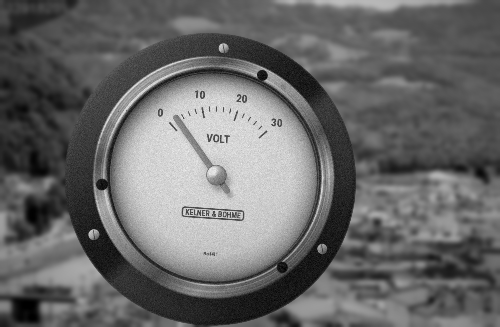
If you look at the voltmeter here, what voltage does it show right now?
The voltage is 2 V
